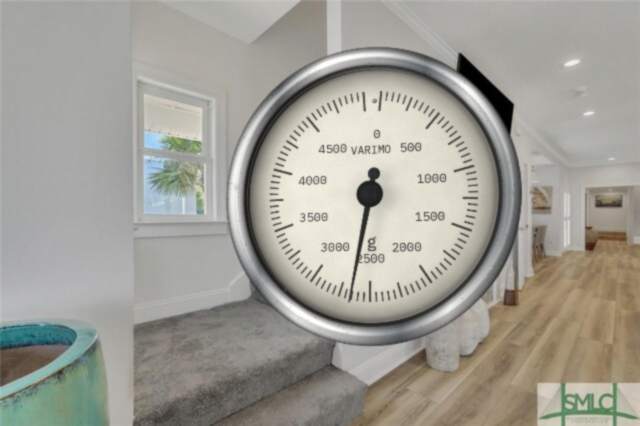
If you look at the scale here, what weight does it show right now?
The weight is 2650 g
